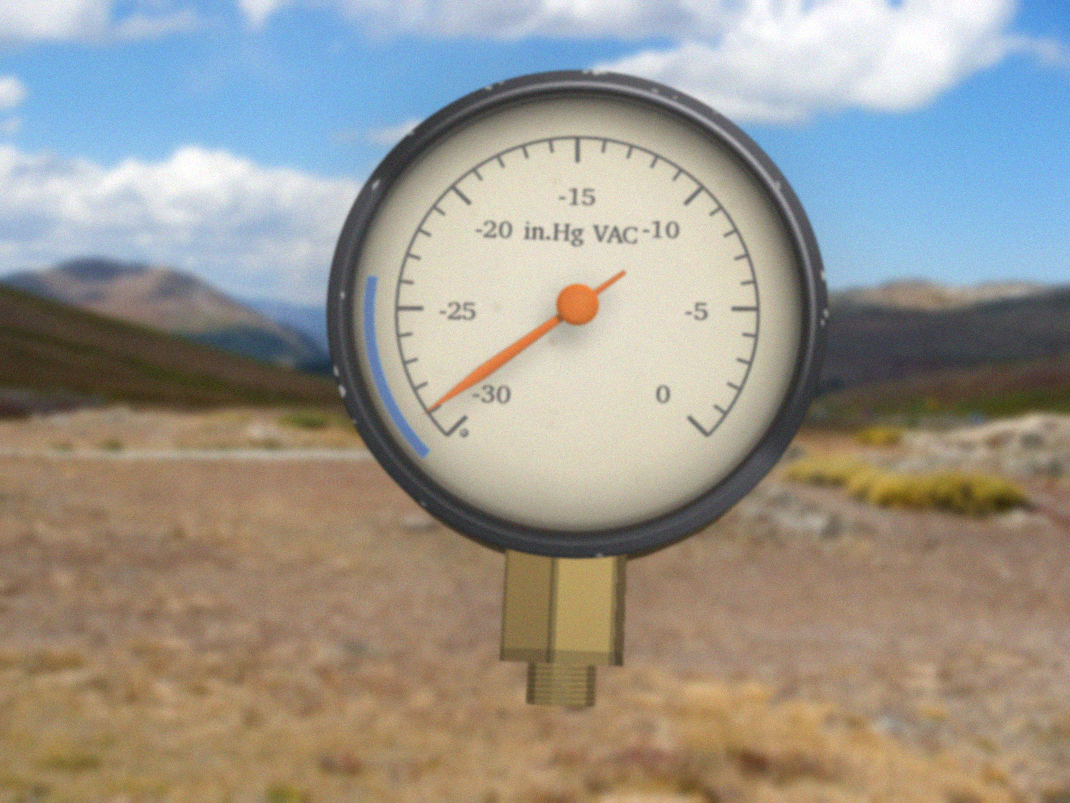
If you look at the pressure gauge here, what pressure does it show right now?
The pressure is -29 inHg
